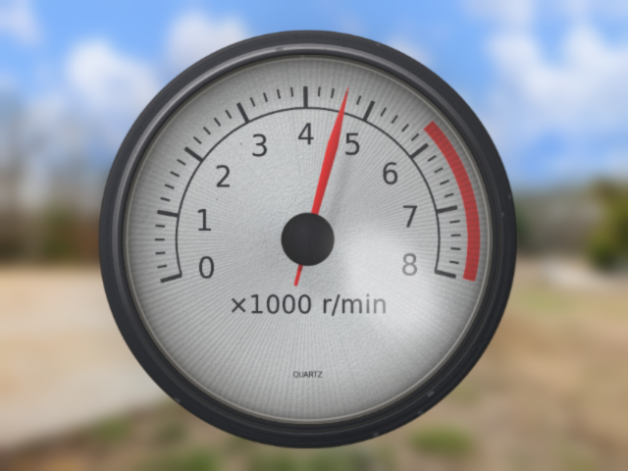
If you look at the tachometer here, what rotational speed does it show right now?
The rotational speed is 4600 rpm
